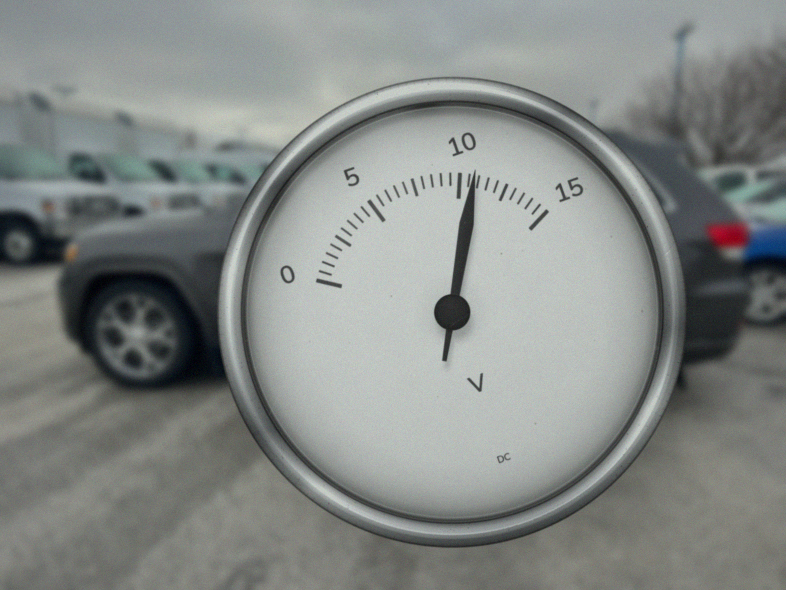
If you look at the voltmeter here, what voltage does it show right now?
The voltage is 10.75 V
